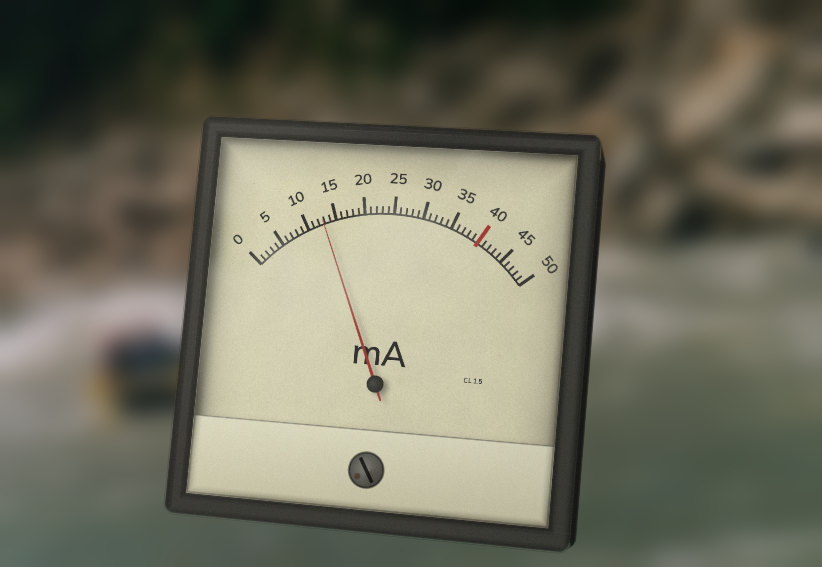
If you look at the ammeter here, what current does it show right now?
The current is 13 mA
